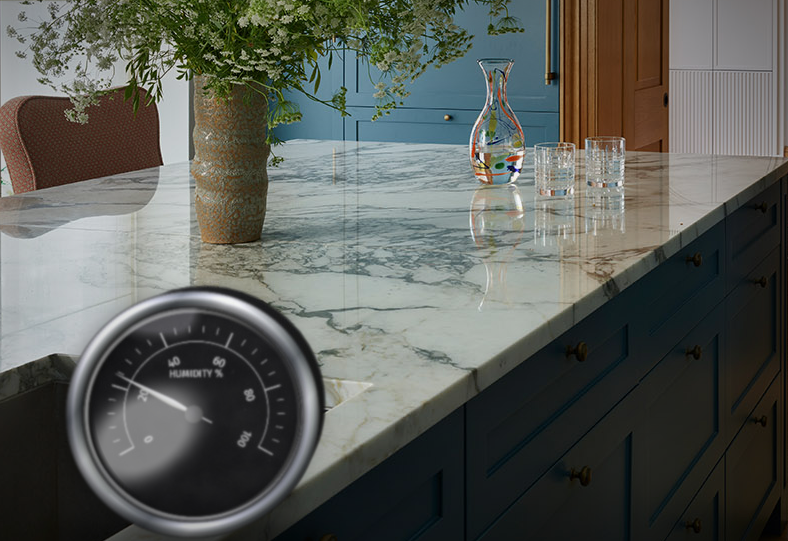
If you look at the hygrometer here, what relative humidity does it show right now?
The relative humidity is 24 %
